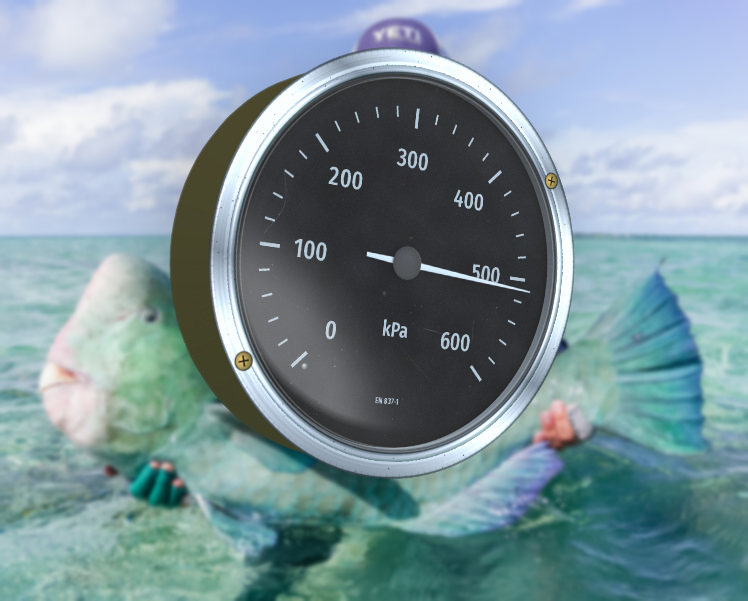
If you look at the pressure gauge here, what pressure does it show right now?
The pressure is 510 kPa
